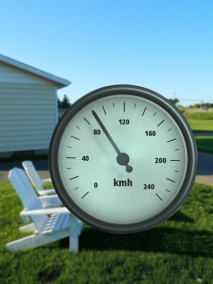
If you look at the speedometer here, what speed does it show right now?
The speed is 90 km/h
